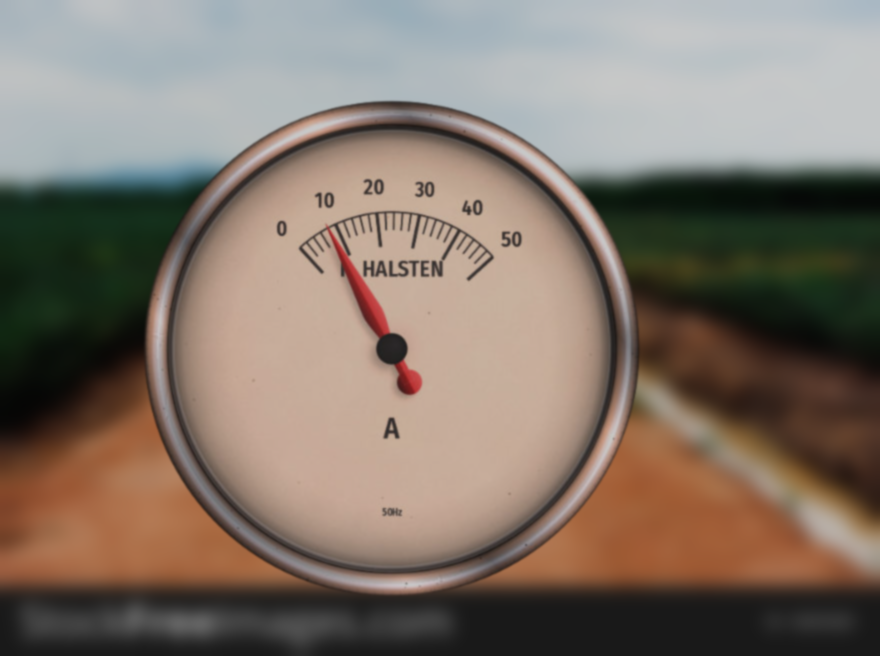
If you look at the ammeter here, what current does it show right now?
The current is 8 A
